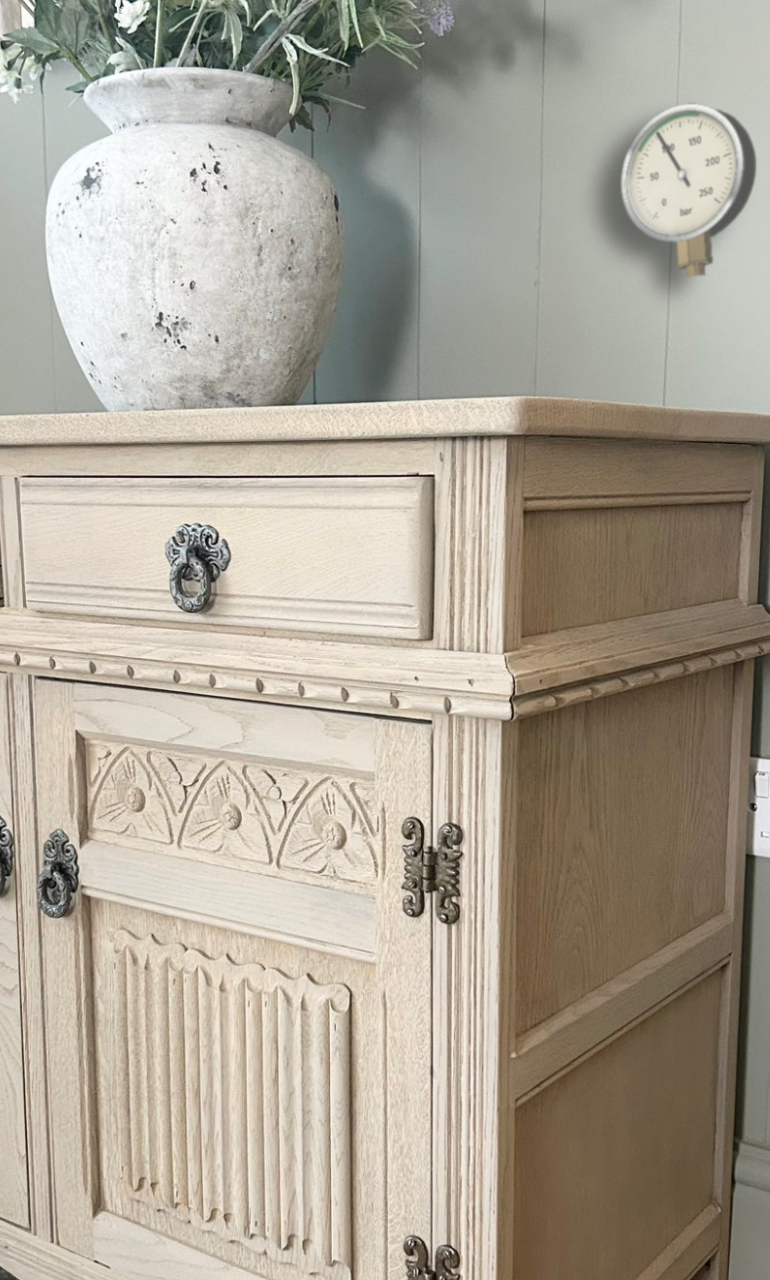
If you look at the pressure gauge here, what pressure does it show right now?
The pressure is 100 bar
